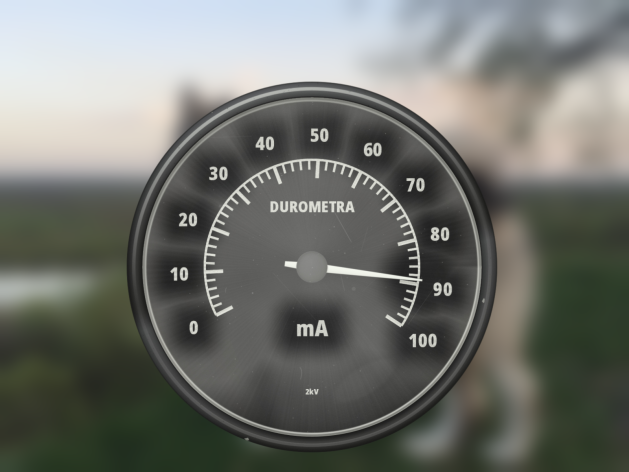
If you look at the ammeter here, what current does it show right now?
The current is 89 mA
